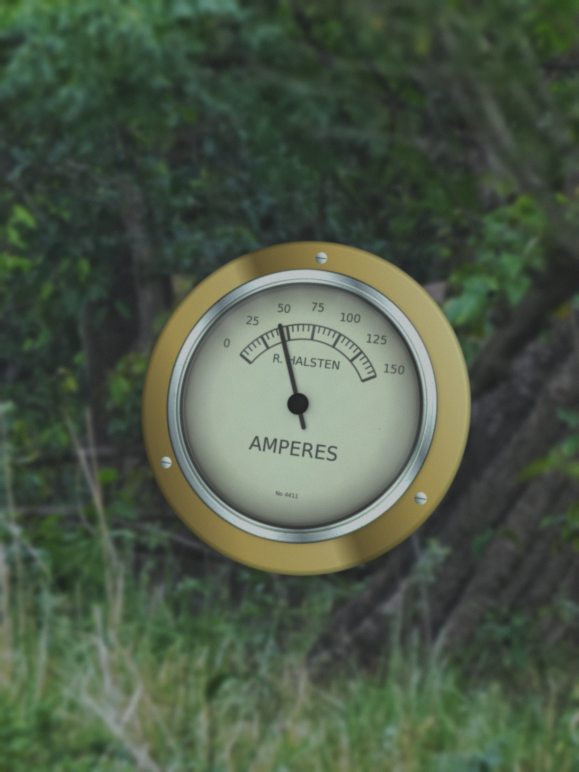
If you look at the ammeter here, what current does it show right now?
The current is 45 A
